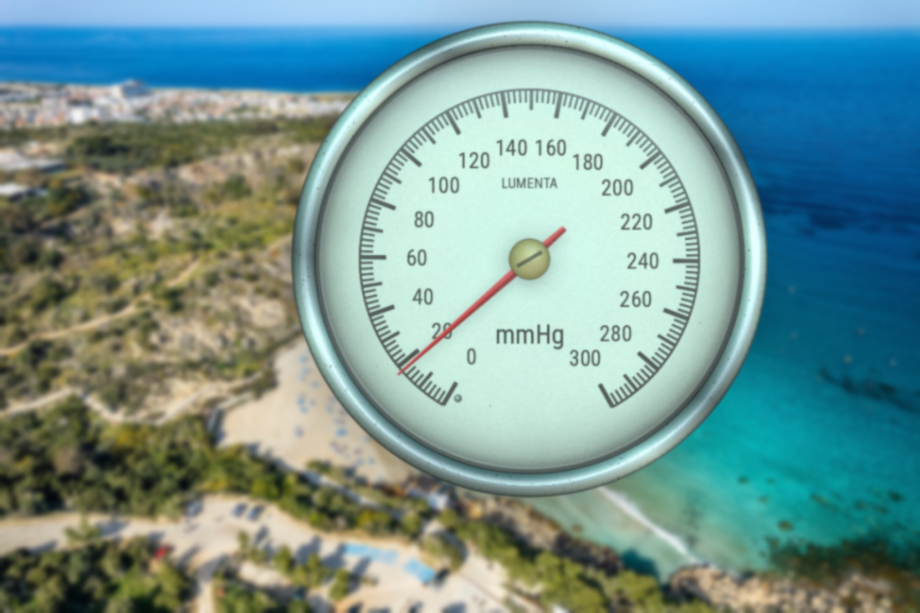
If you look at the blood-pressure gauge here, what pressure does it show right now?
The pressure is 18 mmHg
